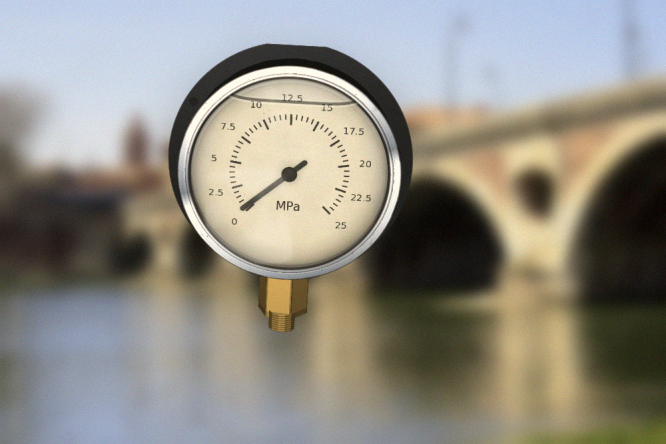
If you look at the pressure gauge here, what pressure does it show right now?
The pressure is 0.5 MPa
